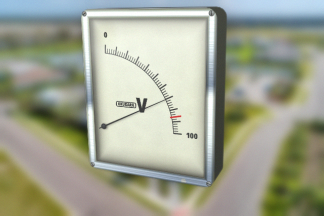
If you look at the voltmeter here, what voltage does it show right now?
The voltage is 70 V
